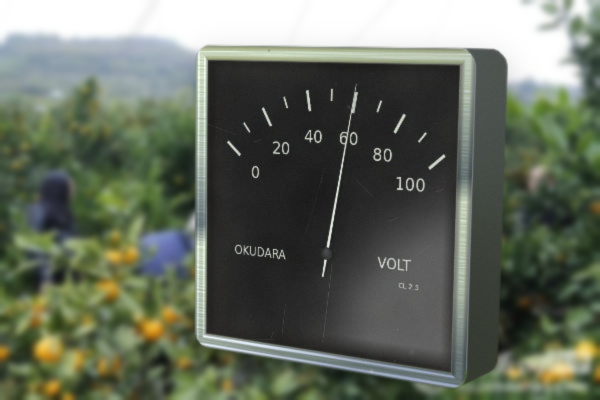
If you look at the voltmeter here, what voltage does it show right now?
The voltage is 60 V
